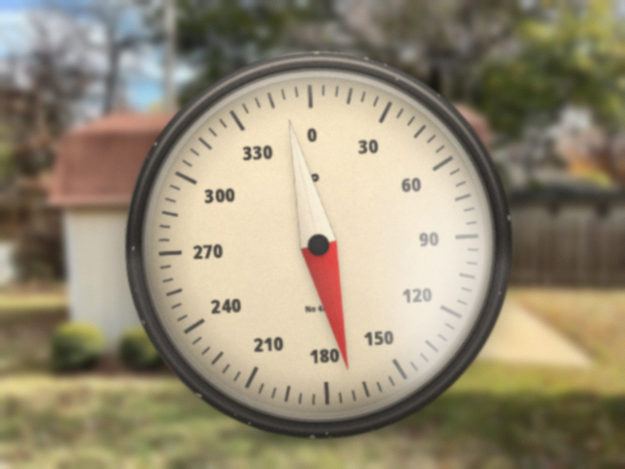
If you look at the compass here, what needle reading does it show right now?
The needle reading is 170 °
